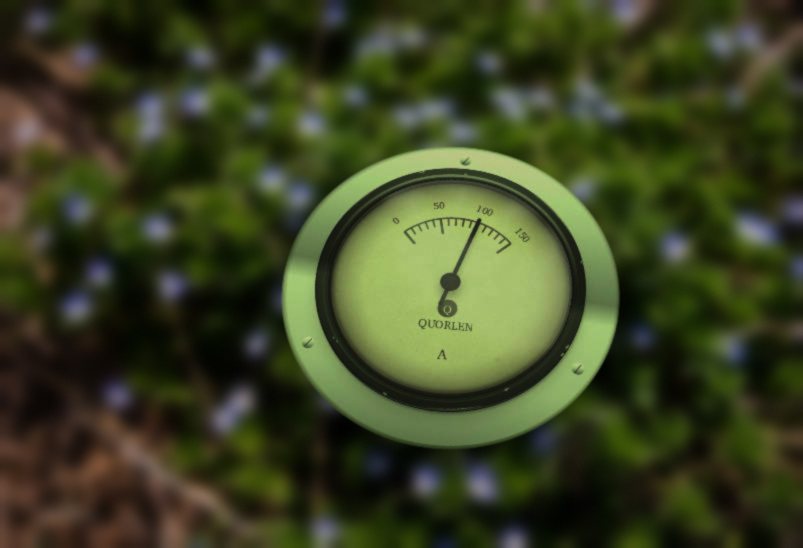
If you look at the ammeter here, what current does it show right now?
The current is 100 A
